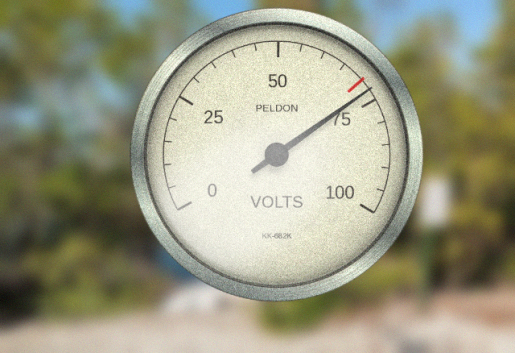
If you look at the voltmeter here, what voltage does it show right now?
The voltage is 72.5 V
